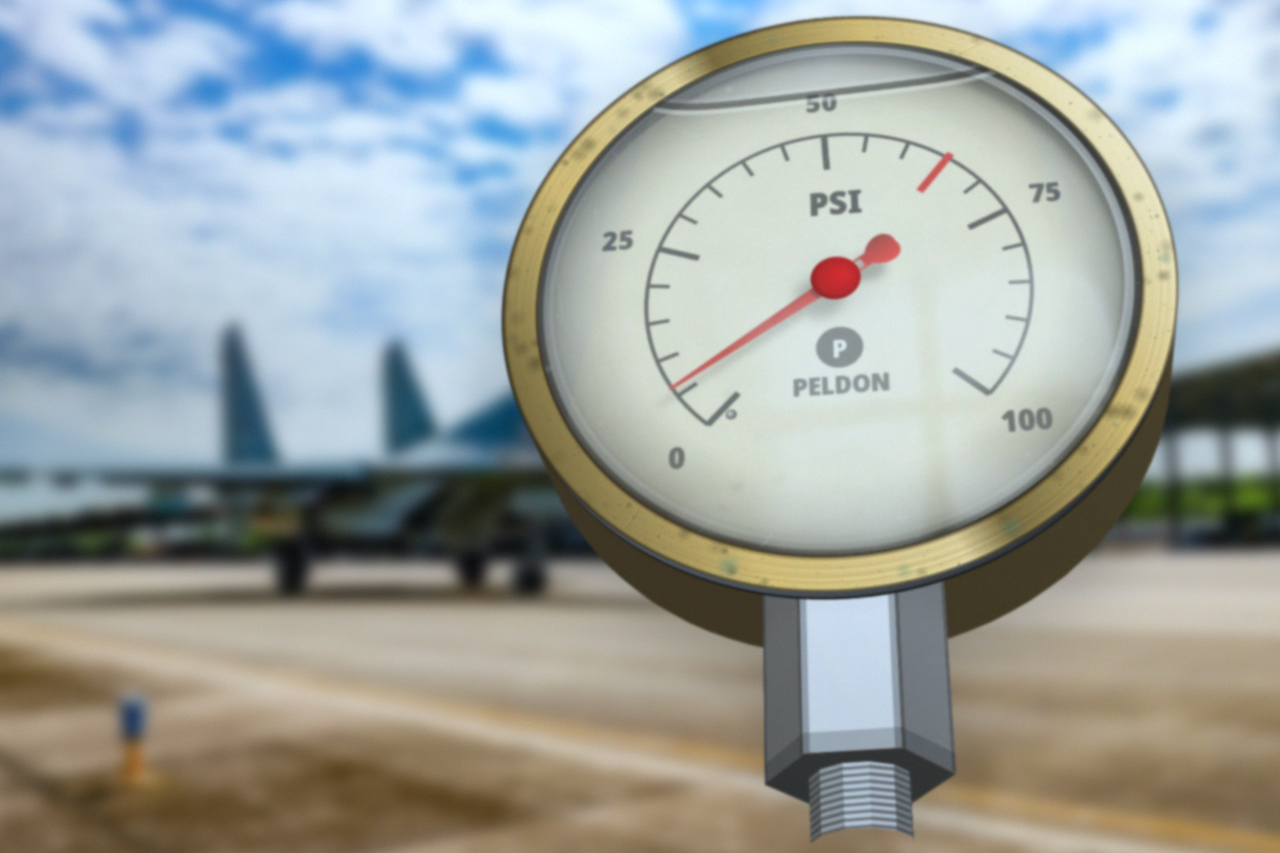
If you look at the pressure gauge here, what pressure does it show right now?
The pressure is 5 psi
